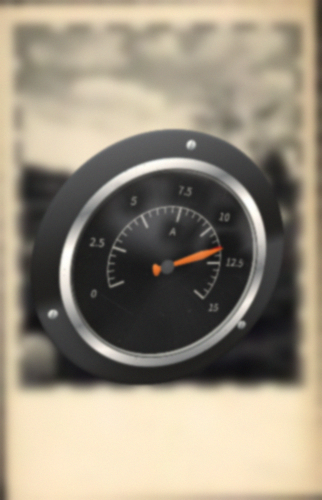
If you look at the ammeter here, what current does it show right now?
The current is 11.5 A
